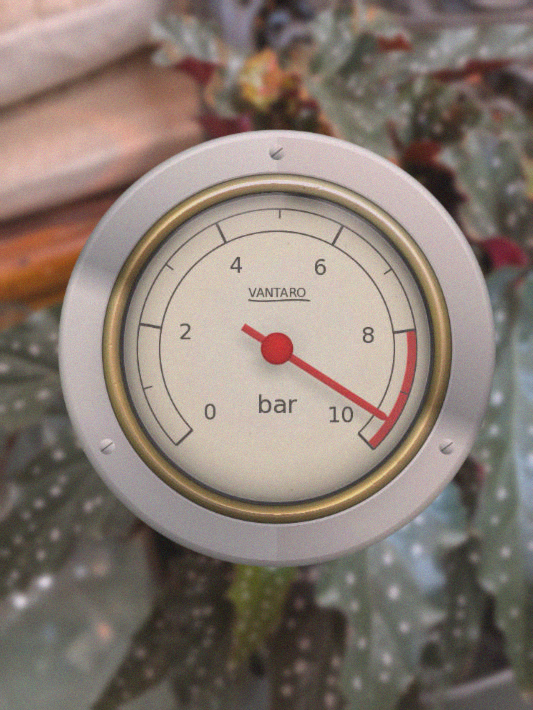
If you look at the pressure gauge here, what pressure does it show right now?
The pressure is 9.5 bar
